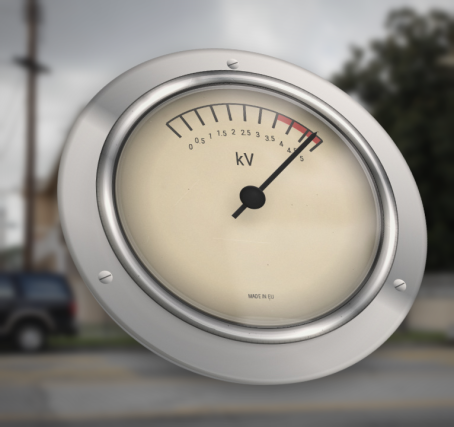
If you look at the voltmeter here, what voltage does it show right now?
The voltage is 4.75 kV
